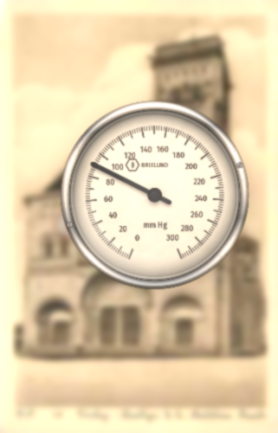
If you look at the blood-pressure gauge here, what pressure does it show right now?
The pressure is 90 mmHg
